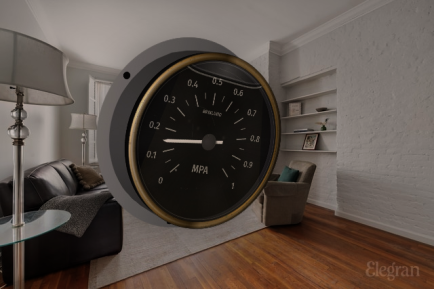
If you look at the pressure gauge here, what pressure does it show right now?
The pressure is 0.15 MPa
